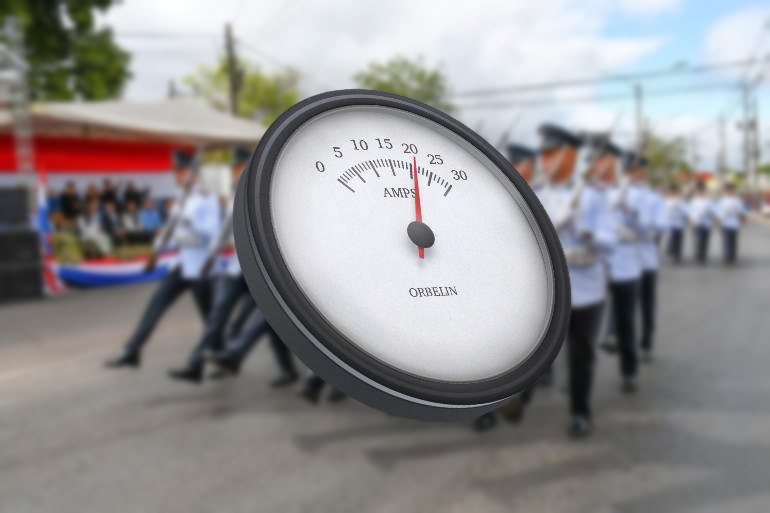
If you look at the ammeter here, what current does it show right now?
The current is 20 A
